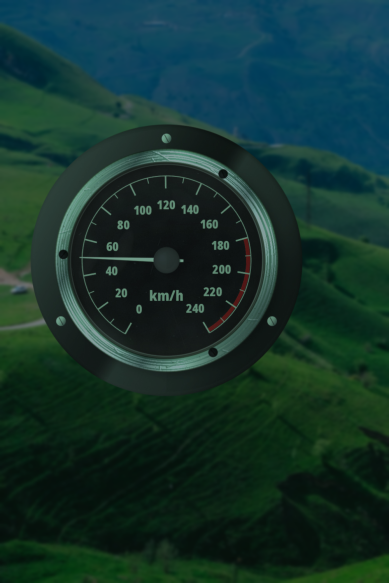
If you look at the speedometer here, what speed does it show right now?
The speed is 50 km/h
